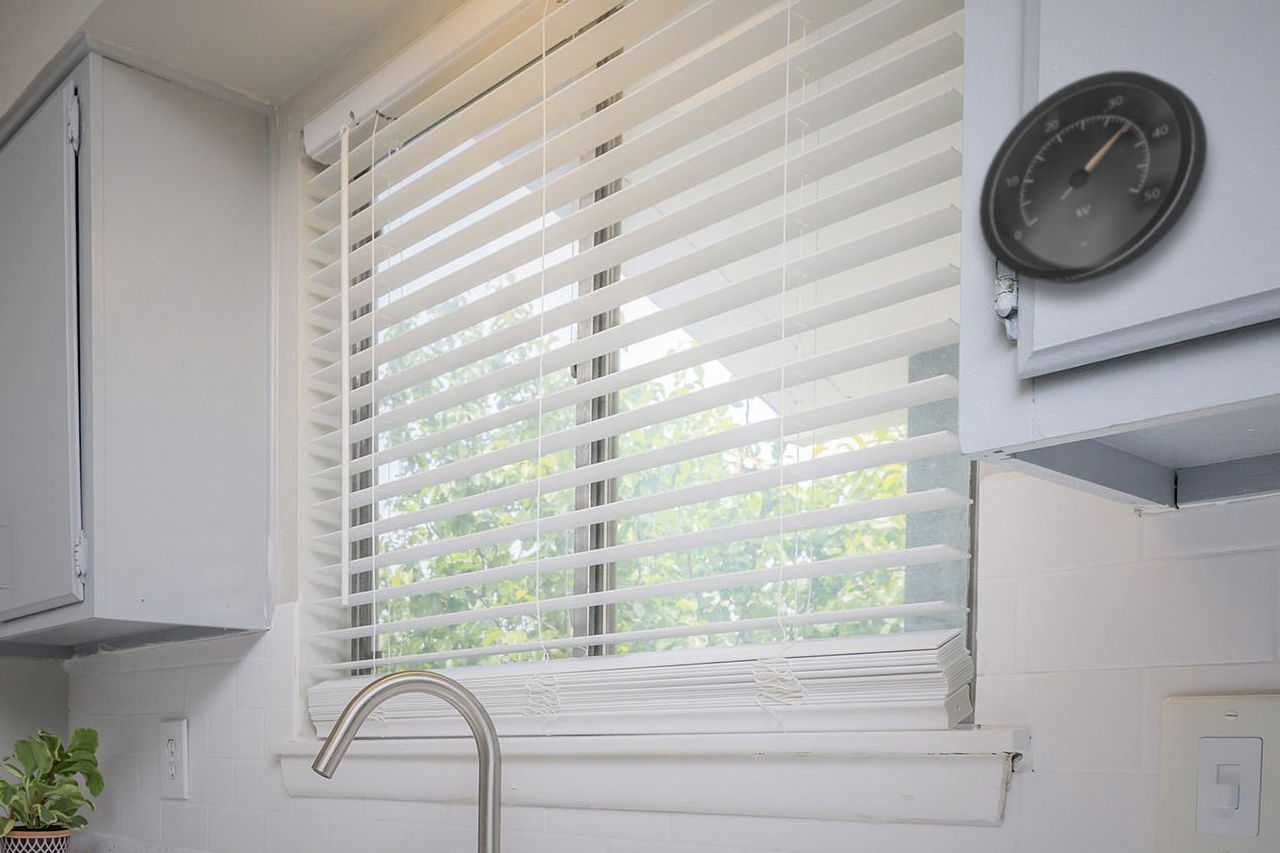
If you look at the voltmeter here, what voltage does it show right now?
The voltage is 35 kV
